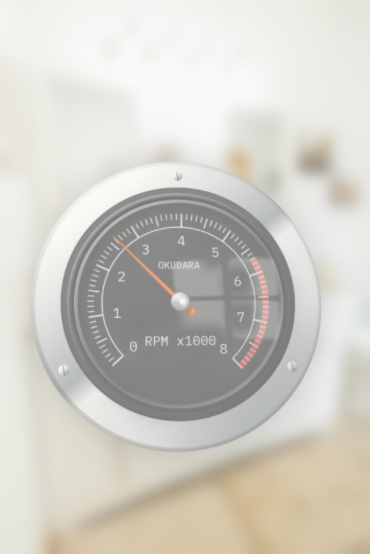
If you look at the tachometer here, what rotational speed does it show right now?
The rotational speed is 2600 rpm
